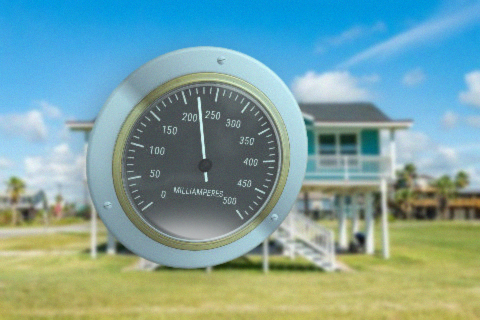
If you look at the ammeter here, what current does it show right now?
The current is 220 mA
